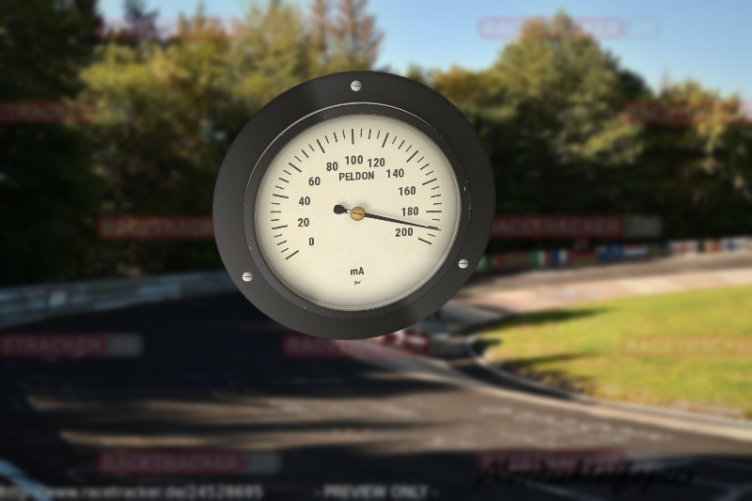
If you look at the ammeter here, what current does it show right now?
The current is 190 mA
